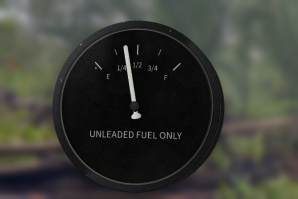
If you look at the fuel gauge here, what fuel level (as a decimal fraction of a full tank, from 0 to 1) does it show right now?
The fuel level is 0.375
